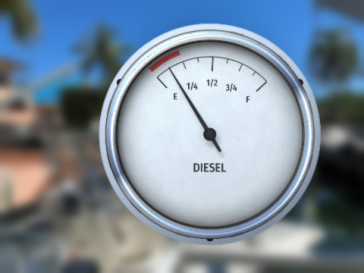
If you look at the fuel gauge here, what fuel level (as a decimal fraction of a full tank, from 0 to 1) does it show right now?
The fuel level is 0.125
